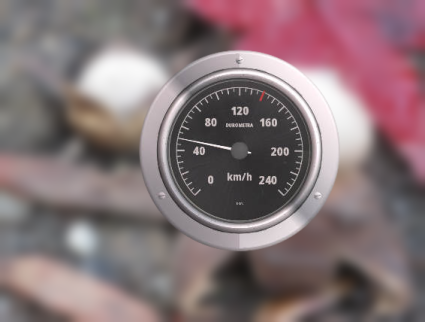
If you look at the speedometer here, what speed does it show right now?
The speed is 50 km/h
